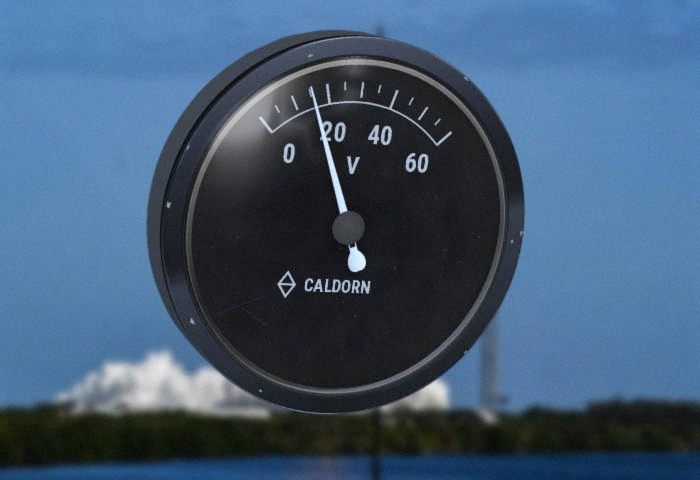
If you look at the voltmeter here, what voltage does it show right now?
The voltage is 15 V
